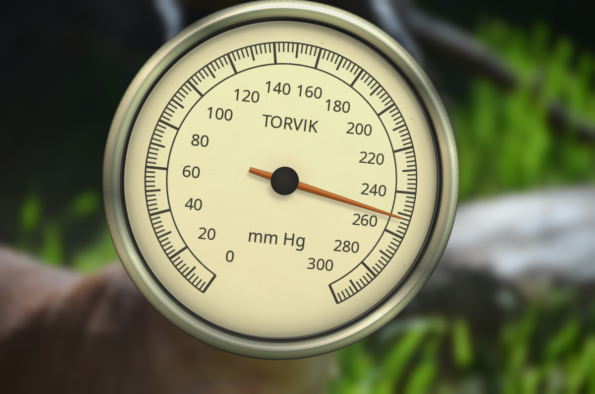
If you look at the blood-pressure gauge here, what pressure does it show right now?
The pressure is 252 mmHg
